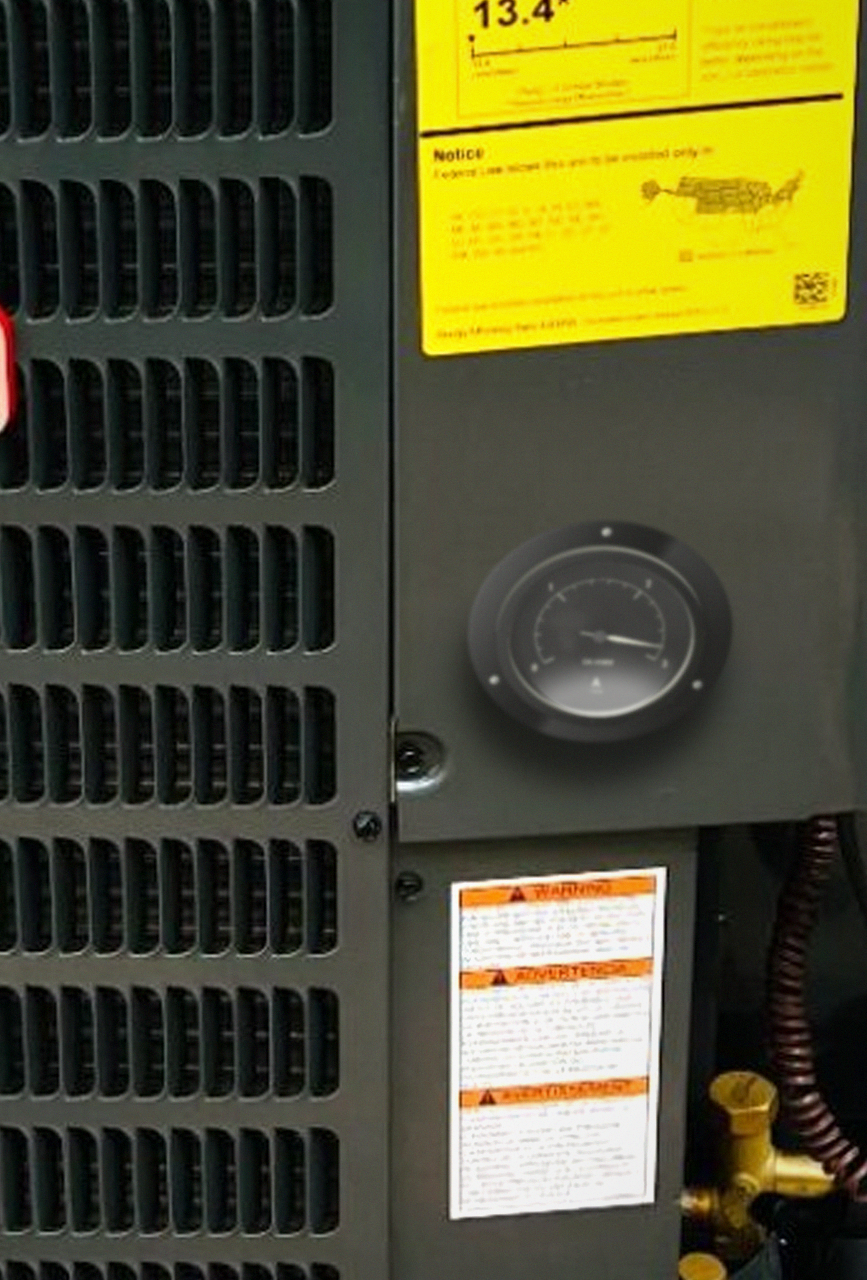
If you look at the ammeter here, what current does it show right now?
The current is 2.8 A
